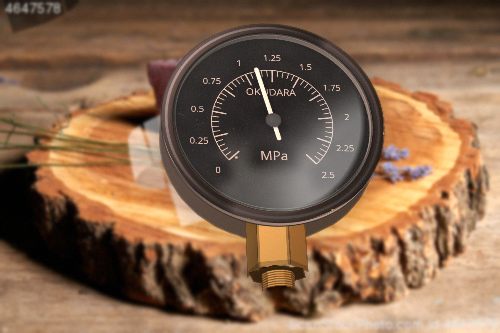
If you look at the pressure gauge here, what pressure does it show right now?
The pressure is 1.1 MPa
